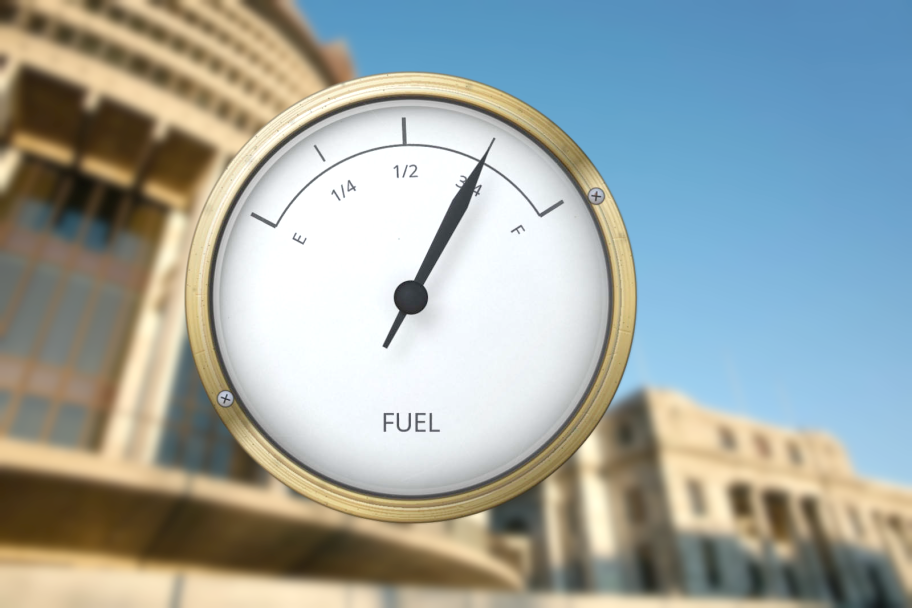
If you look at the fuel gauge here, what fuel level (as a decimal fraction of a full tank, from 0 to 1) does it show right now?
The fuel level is 0.75
